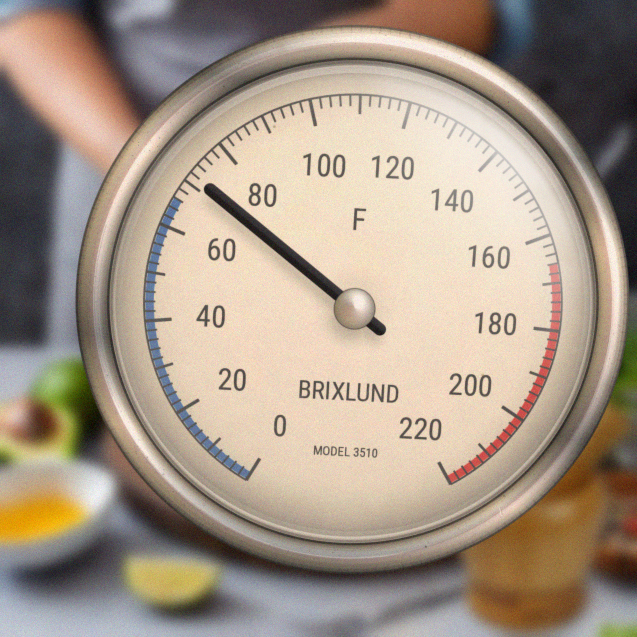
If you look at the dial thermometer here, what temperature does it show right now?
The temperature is 72 °F
